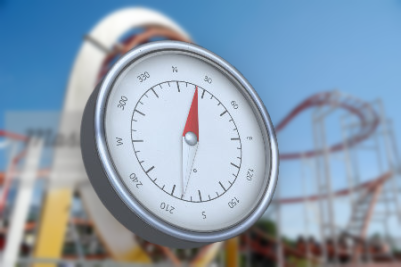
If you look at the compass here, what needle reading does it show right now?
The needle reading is 20 °
